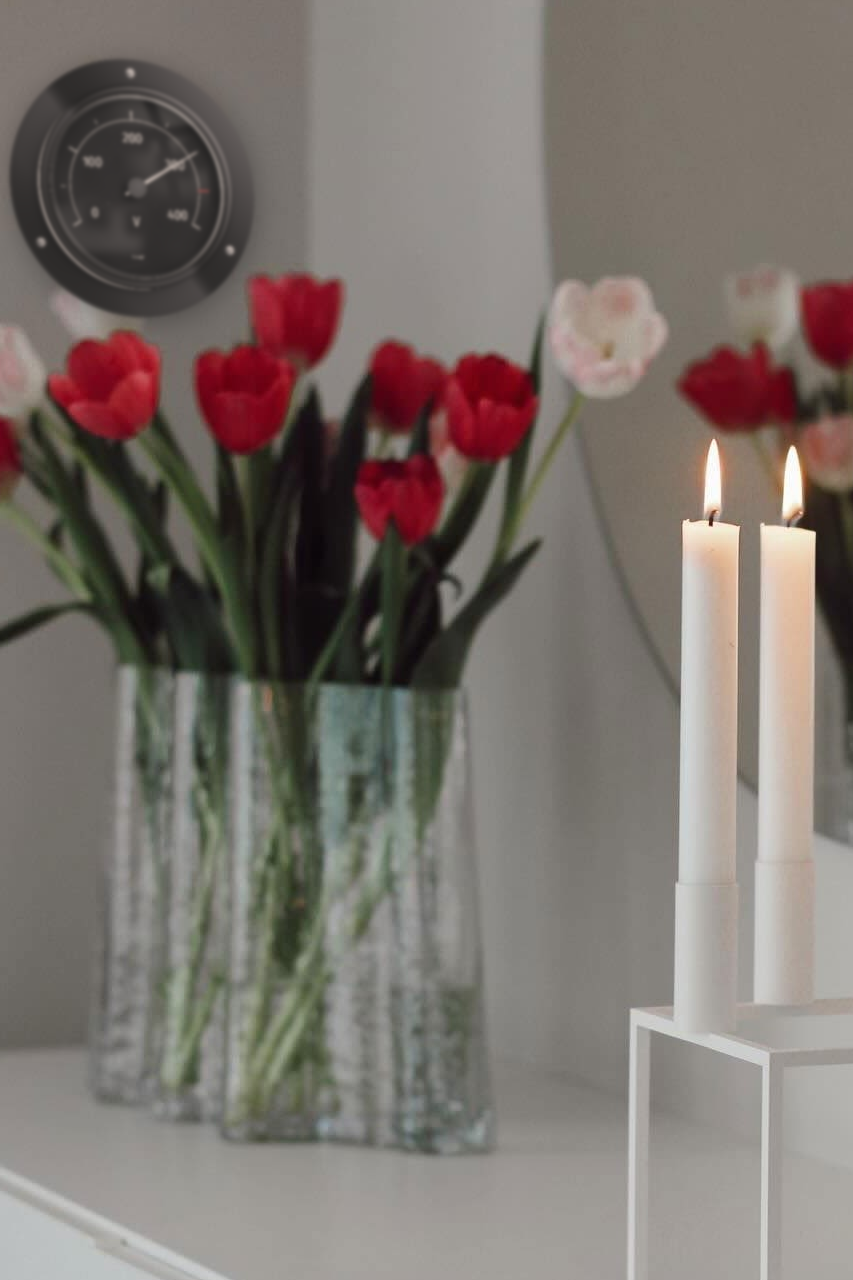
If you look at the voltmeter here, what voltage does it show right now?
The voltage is 300 V
